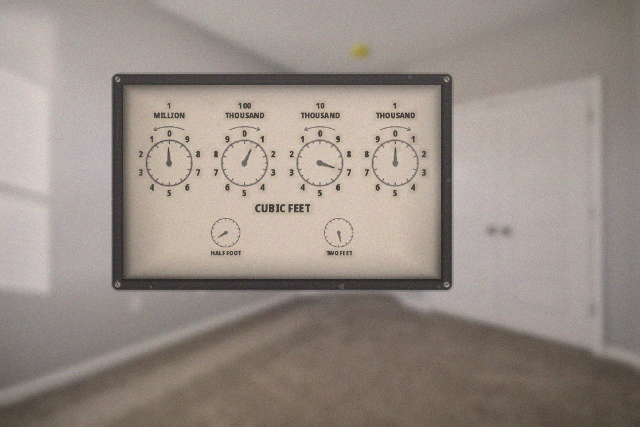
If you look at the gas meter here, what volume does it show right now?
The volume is 7000 ft³
